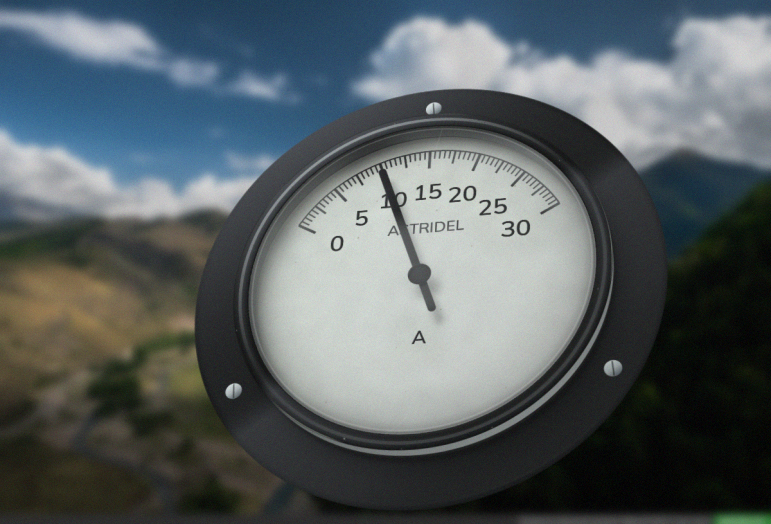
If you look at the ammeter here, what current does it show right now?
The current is 10 A
